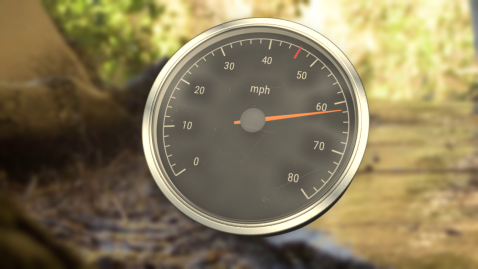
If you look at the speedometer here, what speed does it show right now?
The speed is 62 mph
